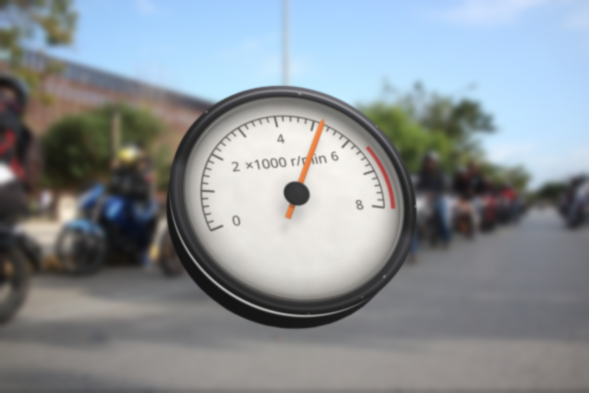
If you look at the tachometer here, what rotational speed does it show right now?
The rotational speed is 5200 rpm
